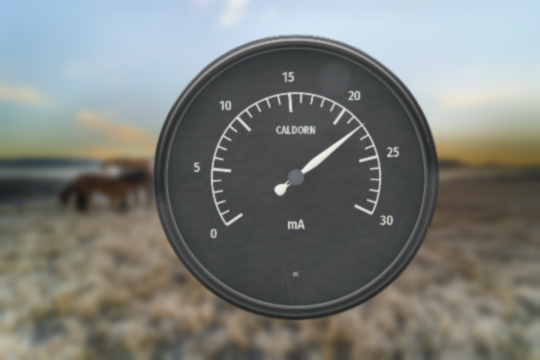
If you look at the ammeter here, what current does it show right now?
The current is 22 mA
